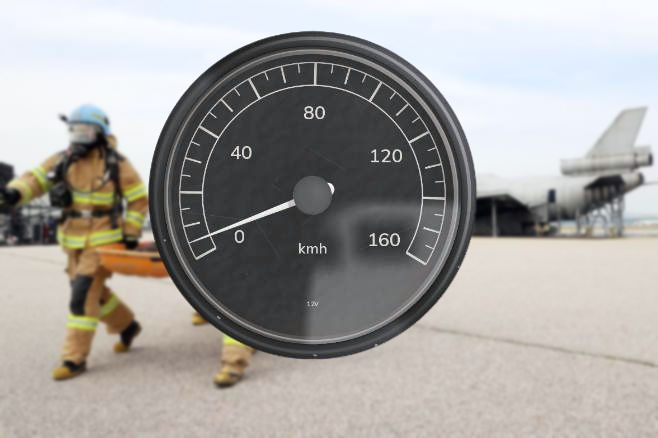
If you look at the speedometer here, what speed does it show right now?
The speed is 5 km/h
